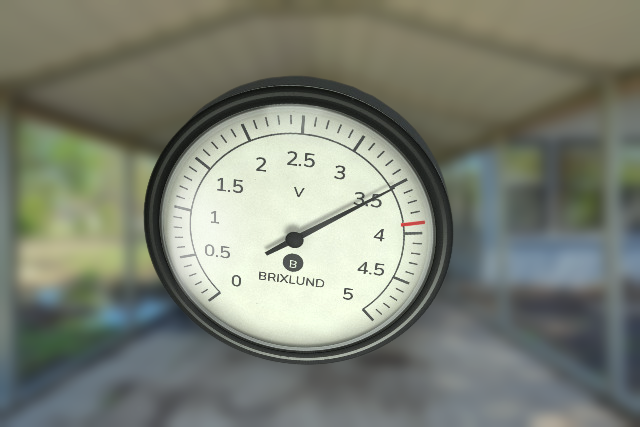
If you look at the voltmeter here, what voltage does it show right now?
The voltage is 3.5 V
